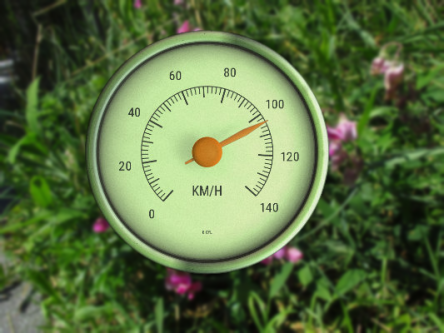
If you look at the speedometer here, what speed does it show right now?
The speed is 104 km/h
